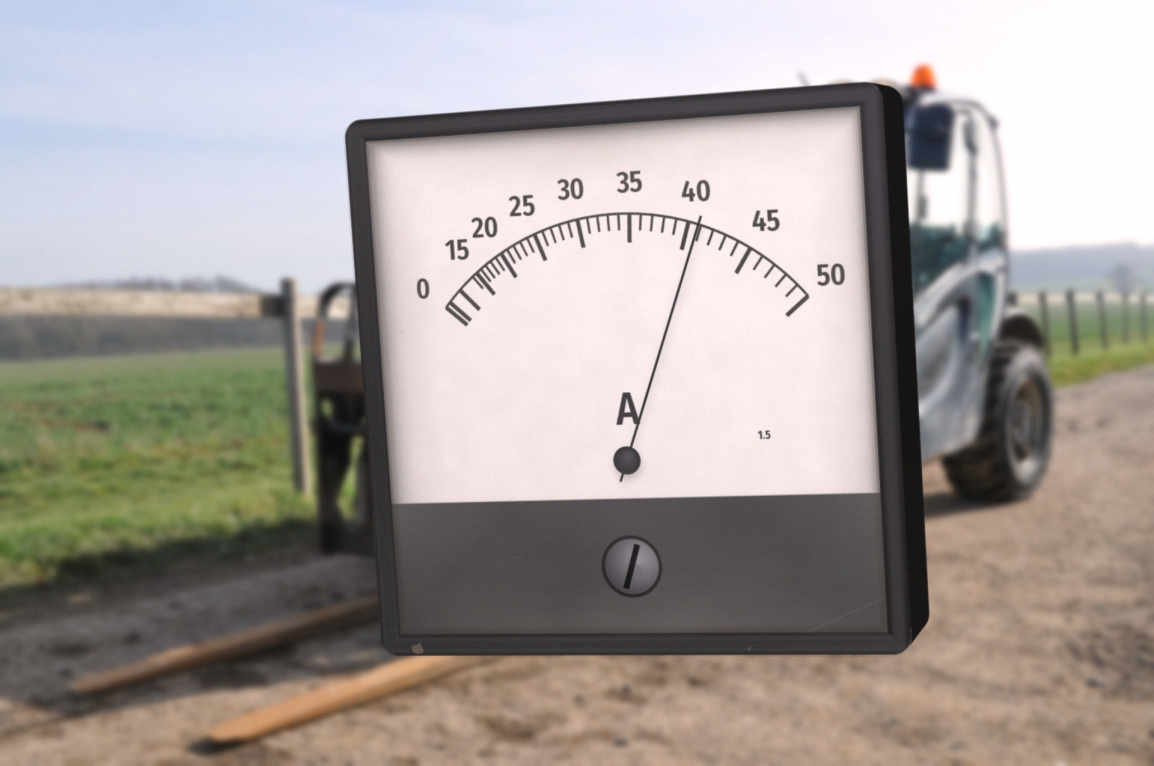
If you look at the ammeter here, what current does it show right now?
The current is 41 A
